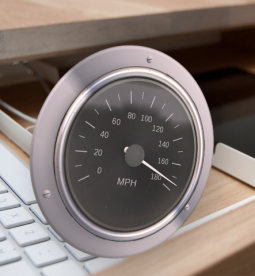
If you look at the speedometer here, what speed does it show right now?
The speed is 175 mph
